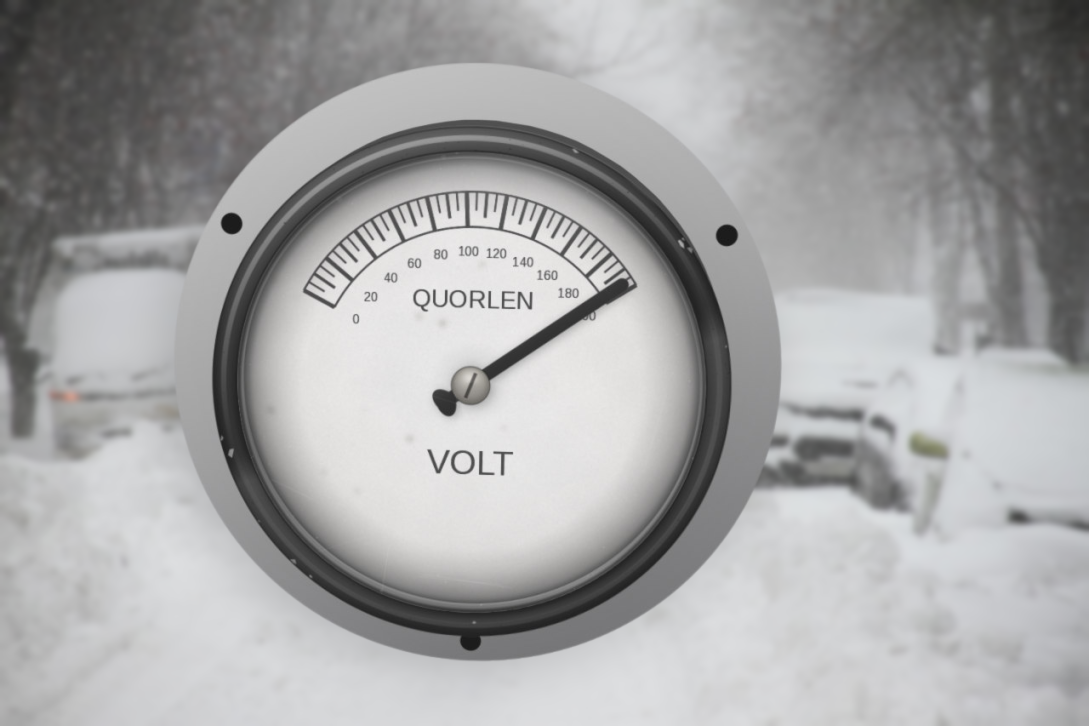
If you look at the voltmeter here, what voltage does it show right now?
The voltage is 195 V
